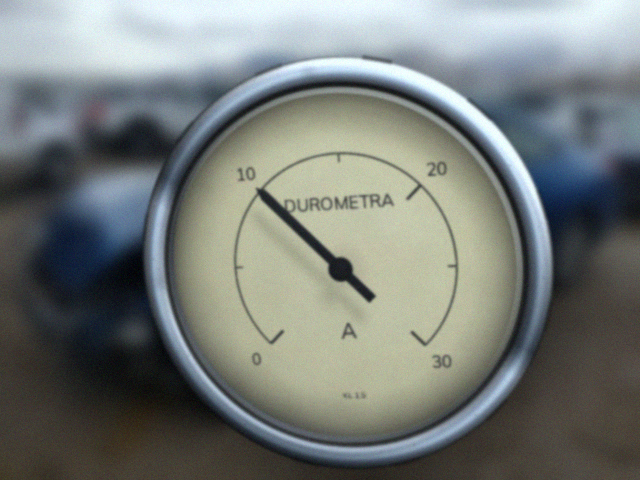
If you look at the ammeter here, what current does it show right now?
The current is 10 A
